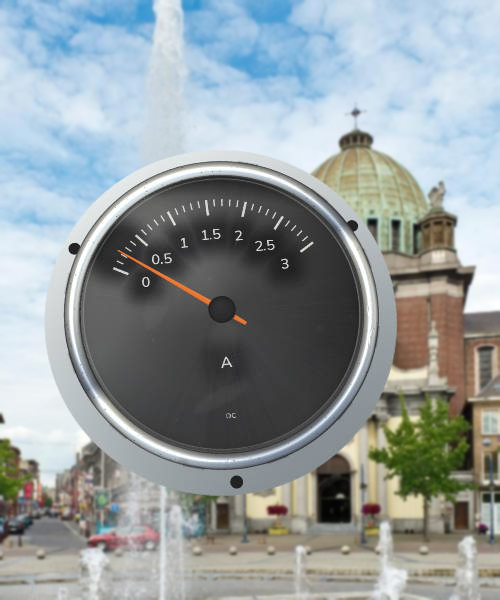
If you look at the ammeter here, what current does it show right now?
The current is 0.2 A
